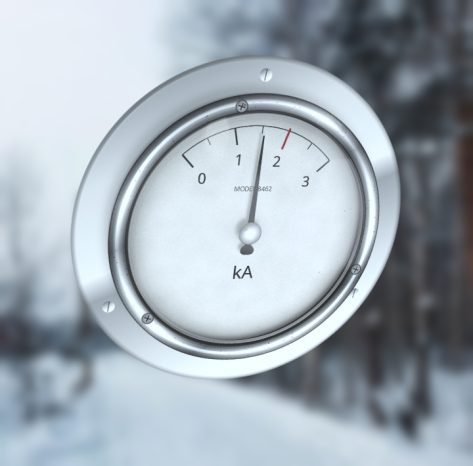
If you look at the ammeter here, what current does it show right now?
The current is 1.5 kA
